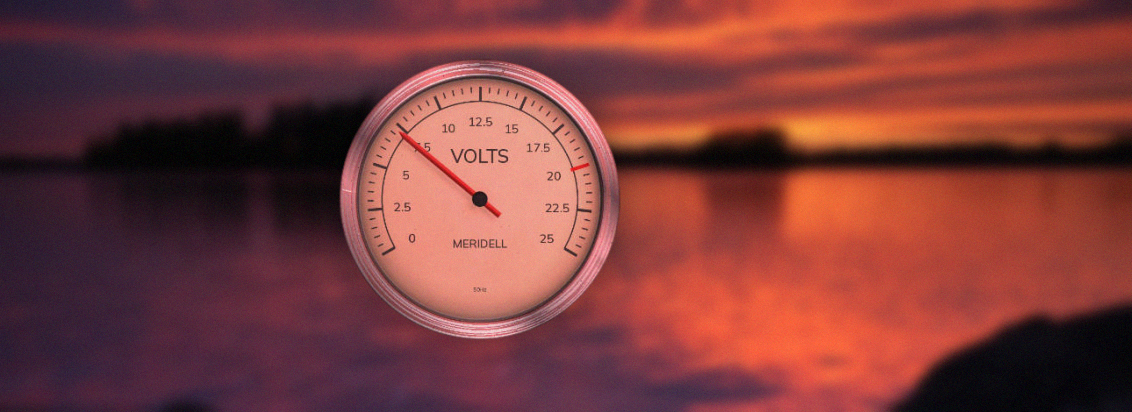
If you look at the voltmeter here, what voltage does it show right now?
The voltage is 7.25 V
